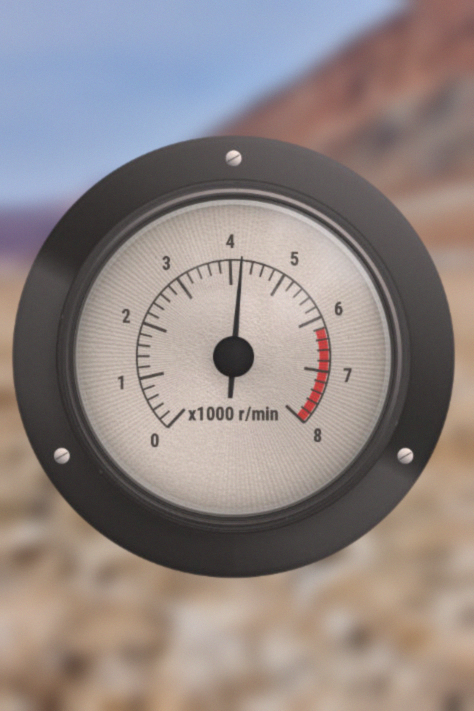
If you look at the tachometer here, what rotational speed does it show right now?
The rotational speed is 4200 rpm
